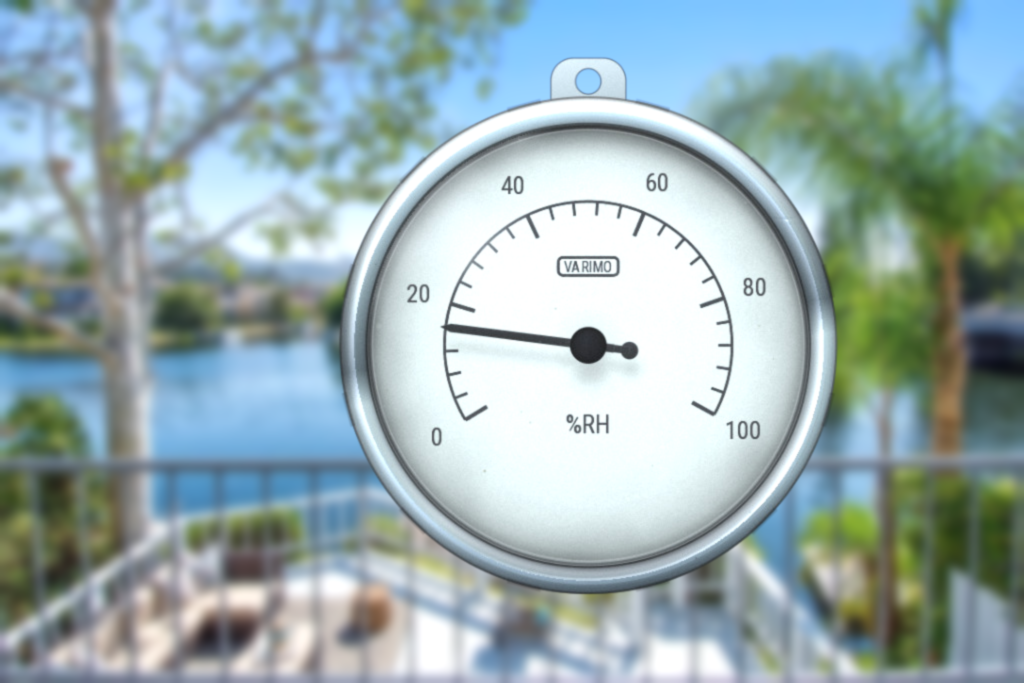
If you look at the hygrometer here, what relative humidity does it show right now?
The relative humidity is 16 %
